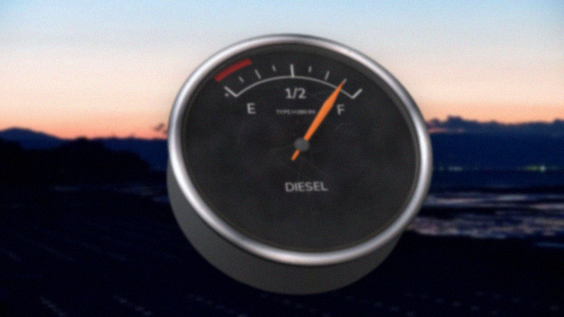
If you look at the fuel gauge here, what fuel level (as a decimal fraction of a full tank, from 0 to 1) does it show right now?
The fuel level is 0.875
